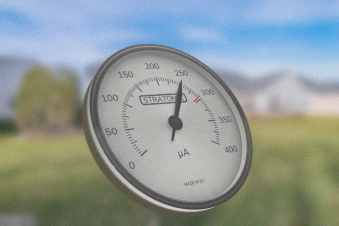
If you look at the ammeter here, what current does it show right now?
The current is 250 µA
